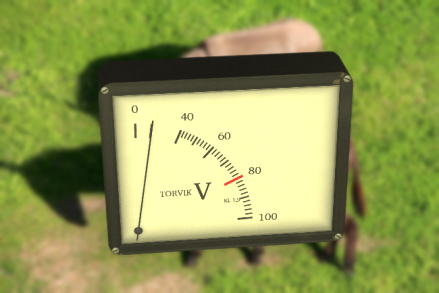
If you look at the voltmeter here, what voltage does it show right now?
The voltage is 20 V
